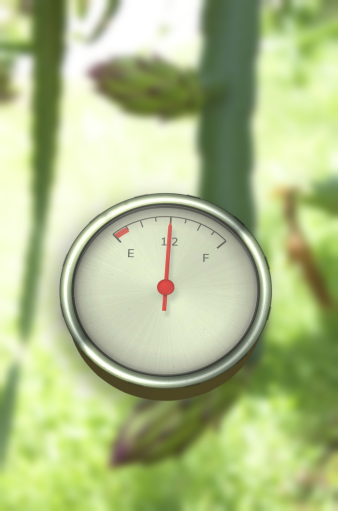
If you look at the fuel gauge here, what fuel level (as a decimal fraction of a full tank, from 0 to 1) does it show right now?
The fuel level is 0.5
